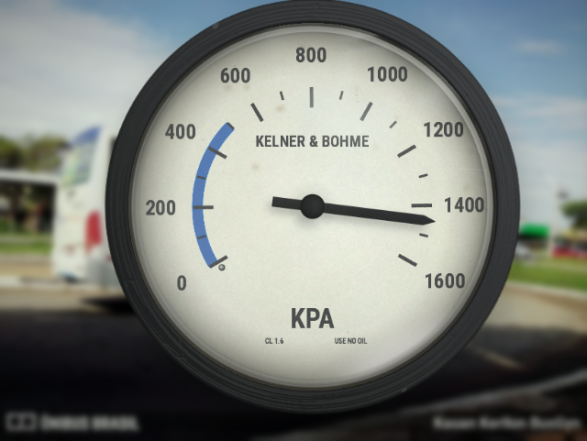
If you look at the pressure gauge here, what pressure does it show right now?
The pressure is 1450 kPa
